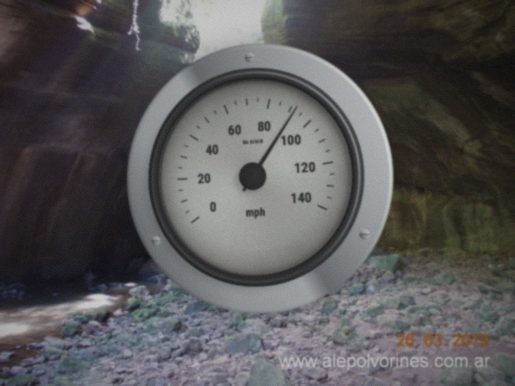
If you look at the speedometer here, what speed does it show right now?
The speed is 92.5 mph
